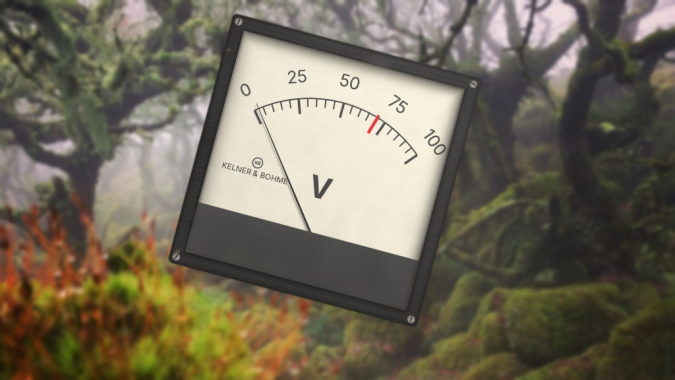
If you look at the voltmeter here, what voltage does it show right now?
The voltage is 2.5 V
